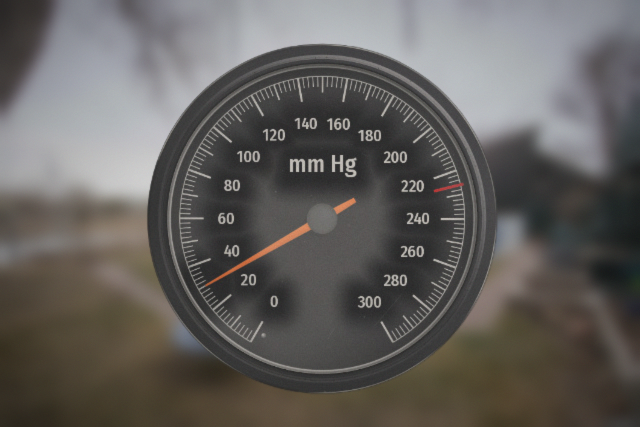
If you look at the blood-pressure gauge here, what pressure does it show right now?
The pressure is 30 mmHg
